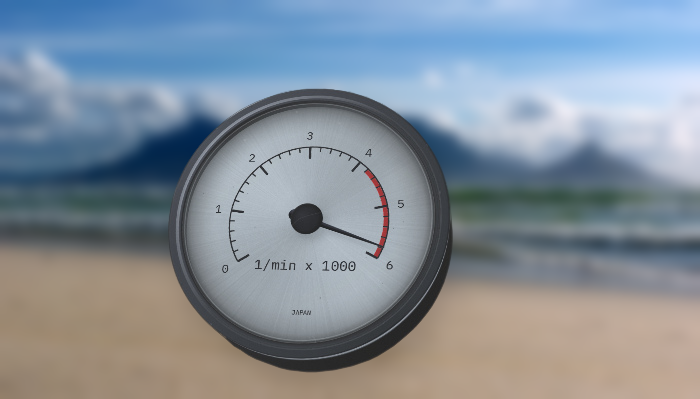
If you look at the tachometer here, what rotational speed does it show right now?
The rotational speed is 5800 rpm
